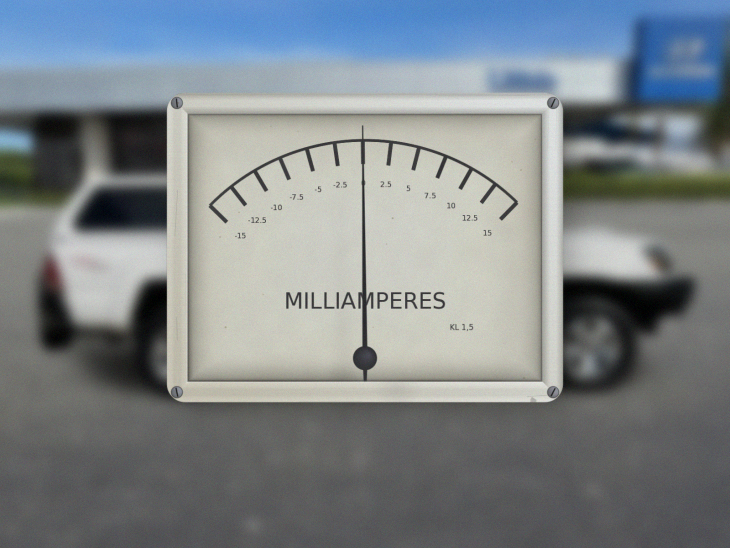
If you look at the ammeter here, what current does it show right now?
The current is 0 mA
